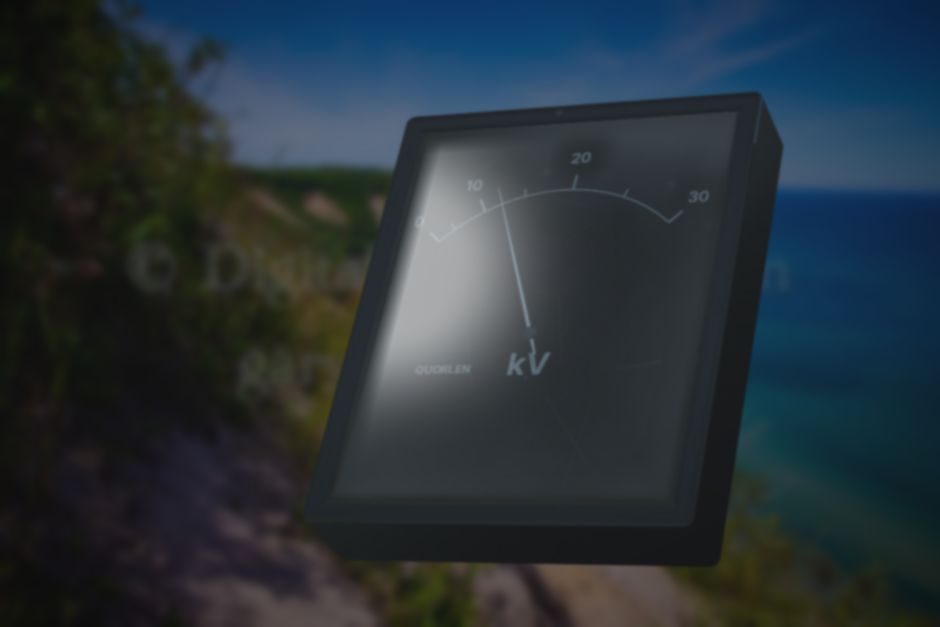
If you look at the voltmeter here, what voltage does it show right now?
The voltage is 12.5 kV
